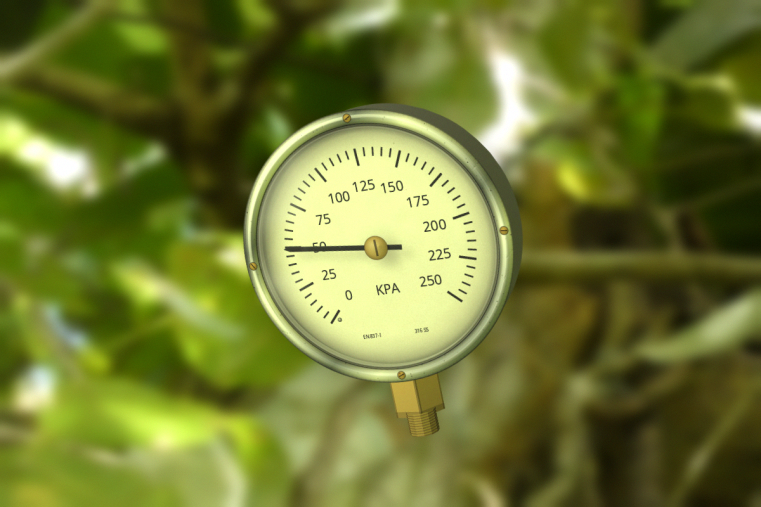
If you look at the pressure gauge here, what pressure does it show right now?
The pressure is 50 kPa
